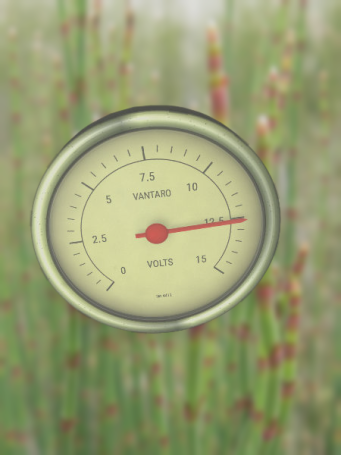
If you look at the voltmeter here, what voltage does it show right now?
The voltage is 12.5 V
